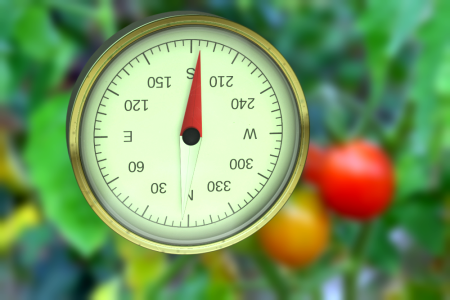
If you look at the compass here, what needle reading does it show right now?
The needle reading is 185 °
